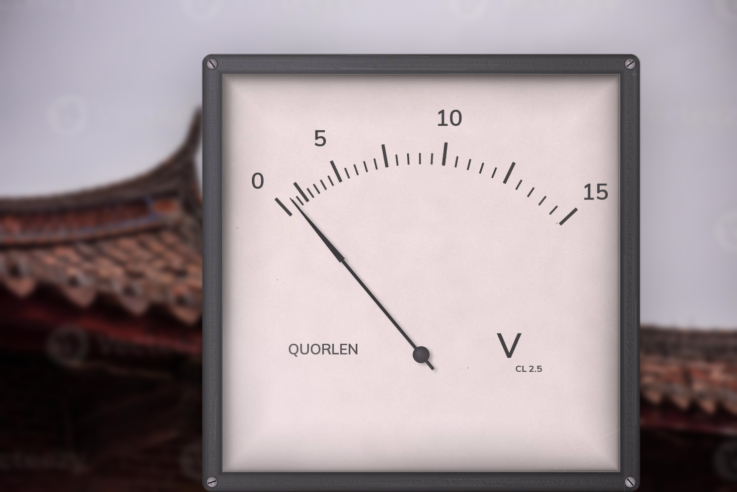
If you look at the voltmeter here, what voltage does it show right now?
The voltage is 1.5 V
